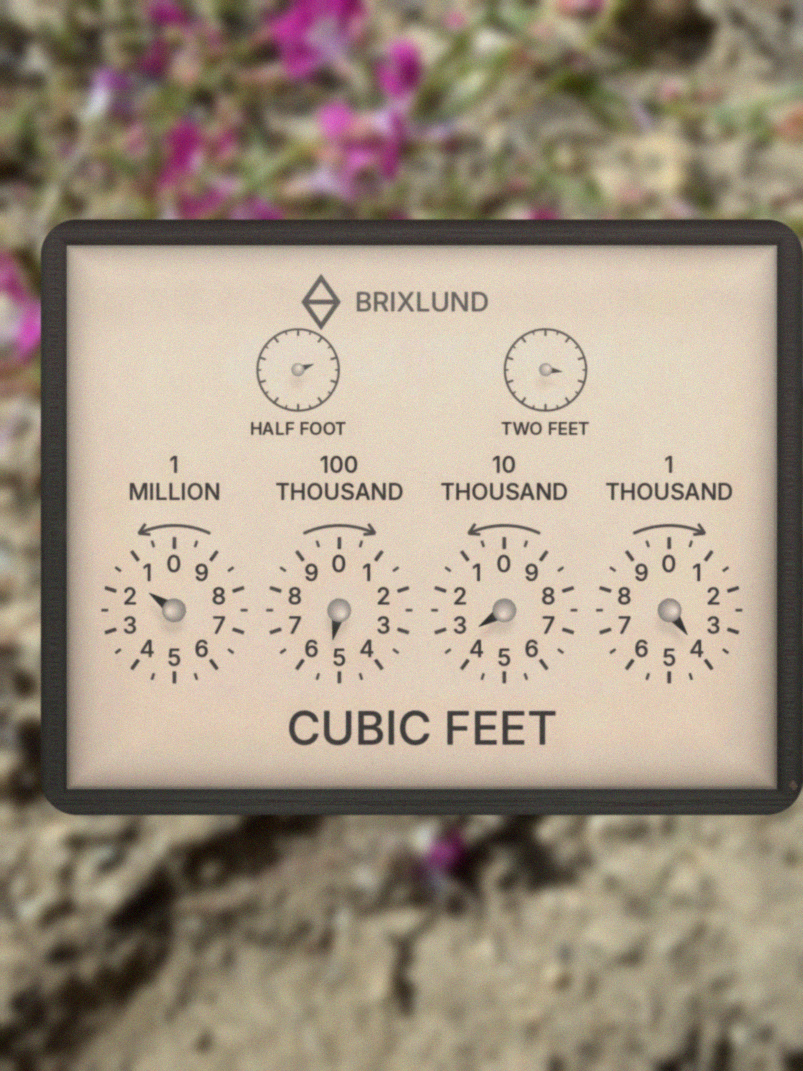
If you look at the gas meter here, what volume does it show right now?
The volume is 153400 ft³
